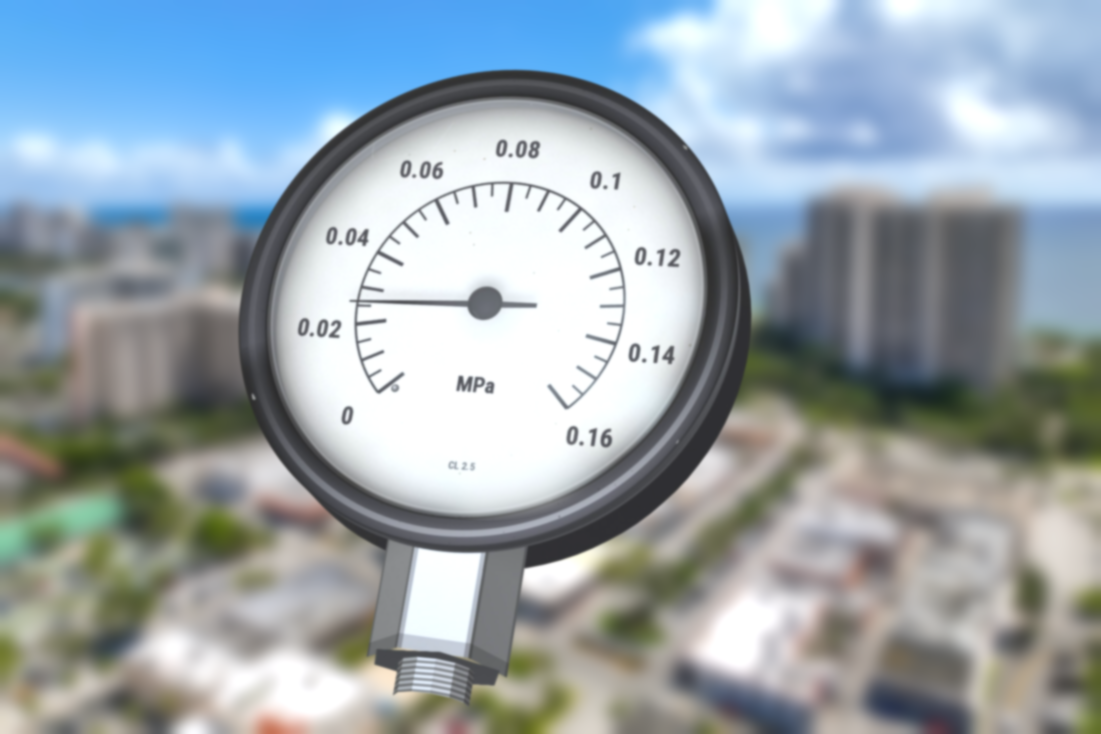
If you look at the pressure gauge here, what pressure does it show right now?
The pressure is 0.025 MPa
